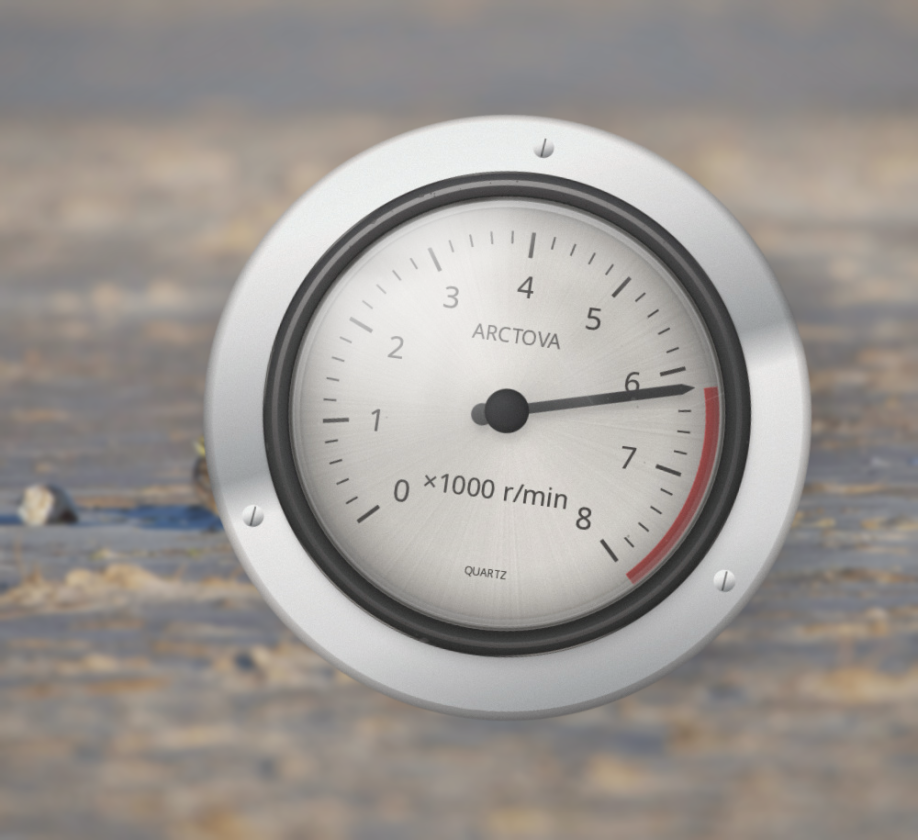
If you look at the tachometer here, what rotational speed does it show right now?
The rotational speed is 6200 rpm
